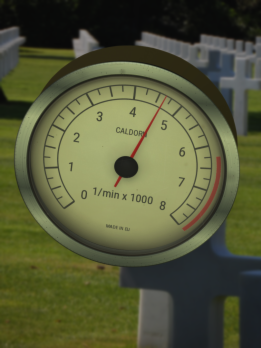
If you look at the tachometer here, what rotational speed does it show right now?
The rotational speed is 4625 rpm
